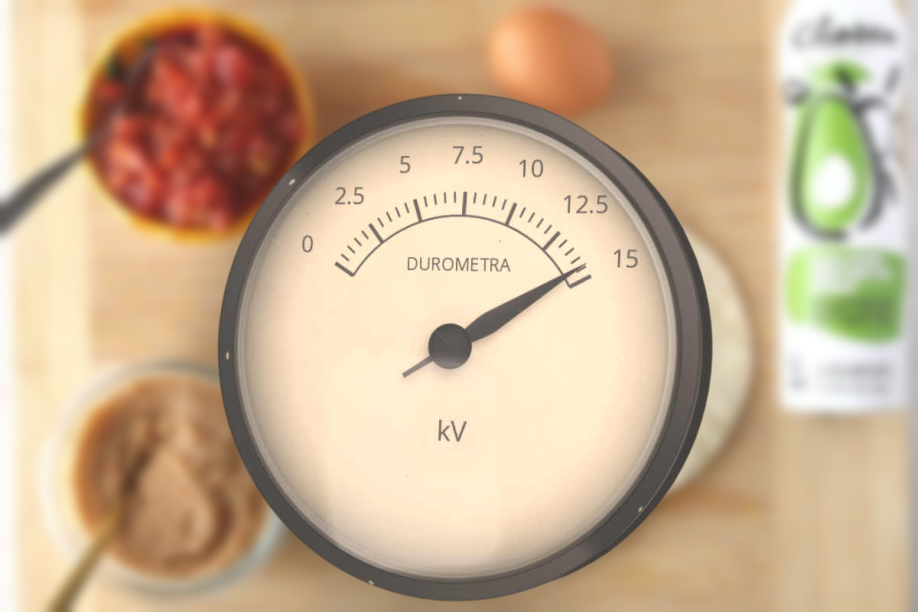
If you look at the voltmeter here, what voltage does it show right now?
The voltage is 14.5 kV
